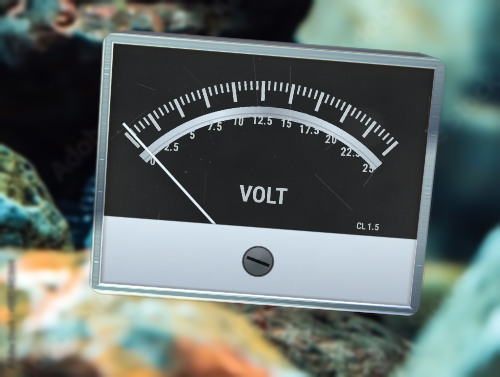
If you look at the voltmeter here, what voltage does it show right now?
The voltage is 0.5 V
